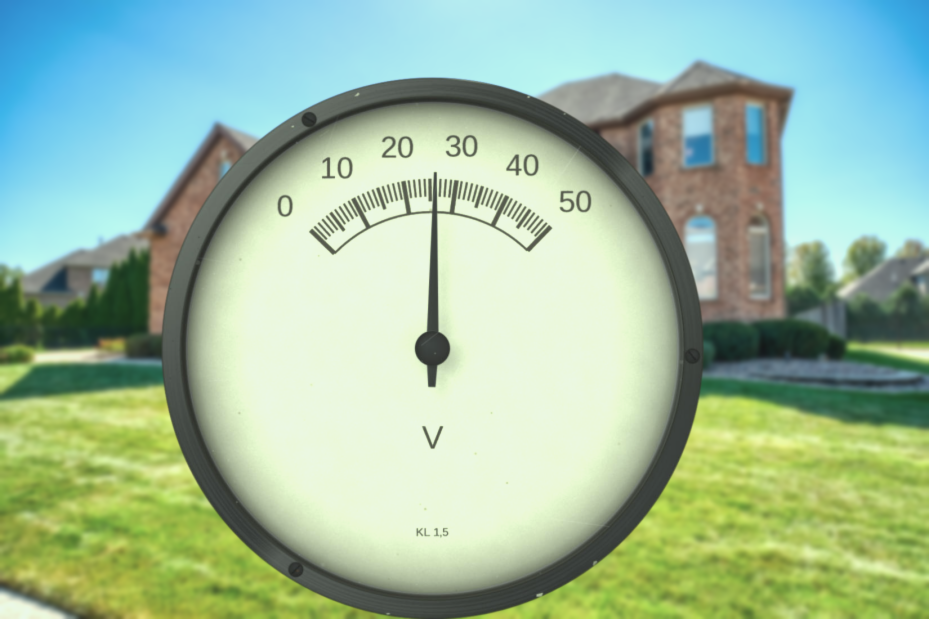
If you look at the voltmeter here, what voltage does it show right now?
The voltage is 26 V
